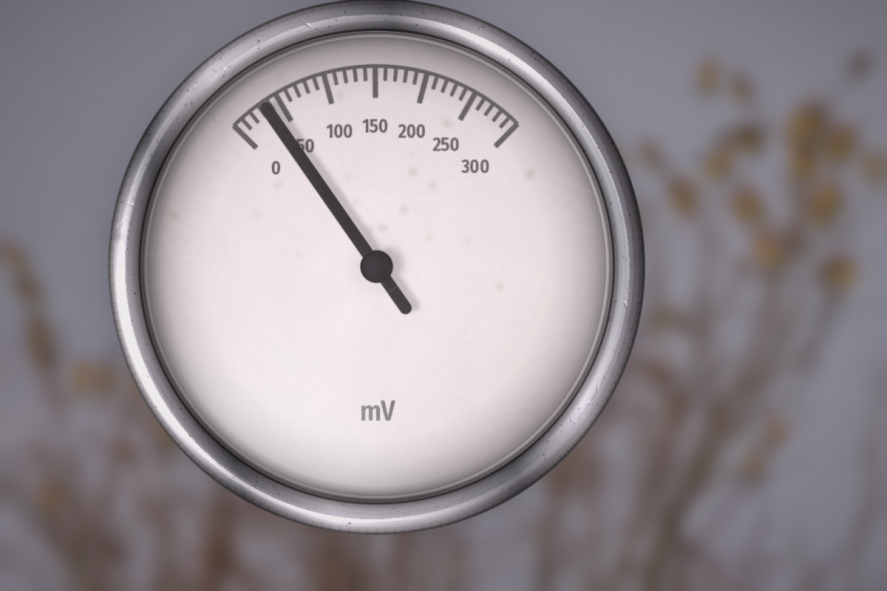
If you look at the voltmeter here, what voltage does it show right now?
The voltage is 35 mV
